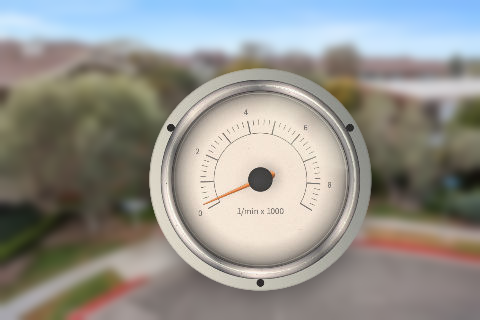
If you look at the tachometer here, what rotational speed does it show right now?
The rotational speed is 200 rpm
